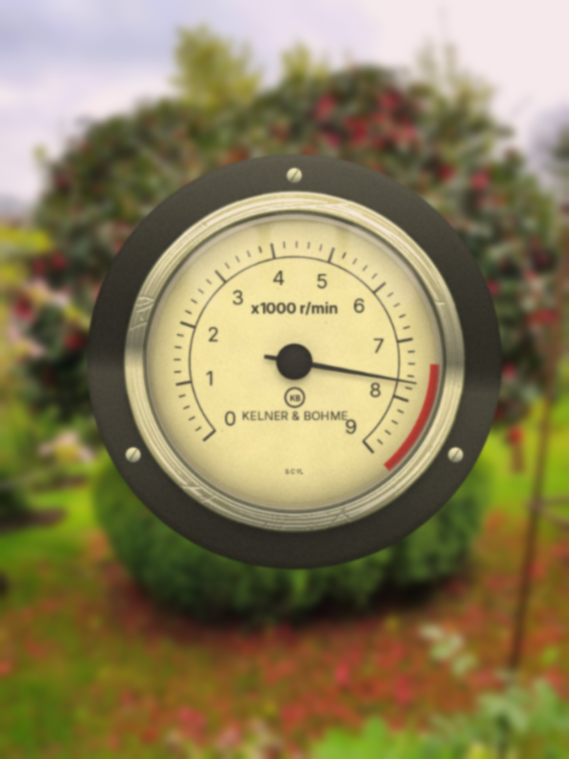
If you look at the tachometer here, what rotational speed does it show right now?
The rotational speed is 7700 rpm
